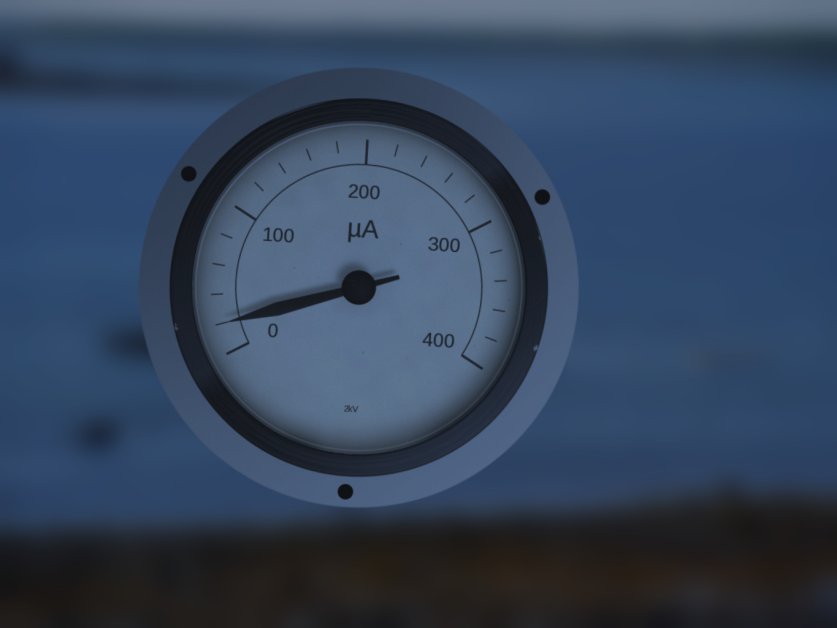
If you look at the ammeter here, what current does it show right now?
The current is 20 µA
